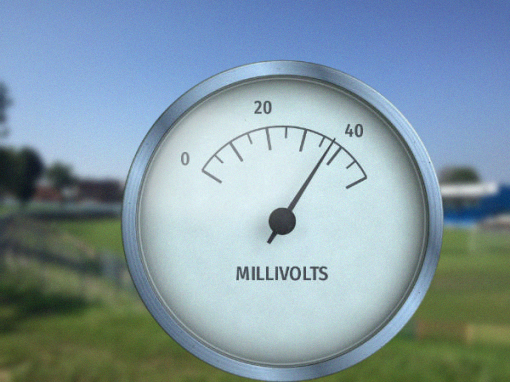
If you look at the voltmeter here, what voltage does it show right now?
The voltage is 37.5 mV
